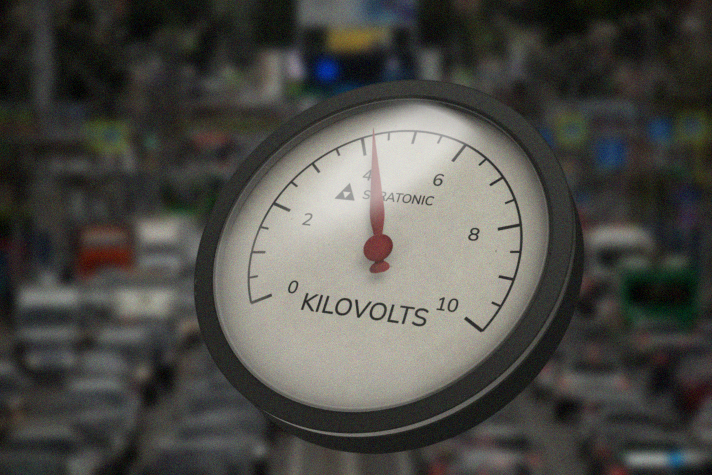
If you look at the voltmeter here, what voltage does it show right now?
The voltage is 4.25 kV
